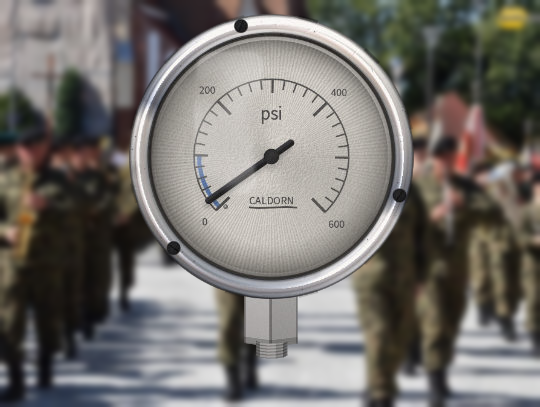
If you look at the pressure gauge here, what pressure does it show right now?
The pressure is 20 psi
